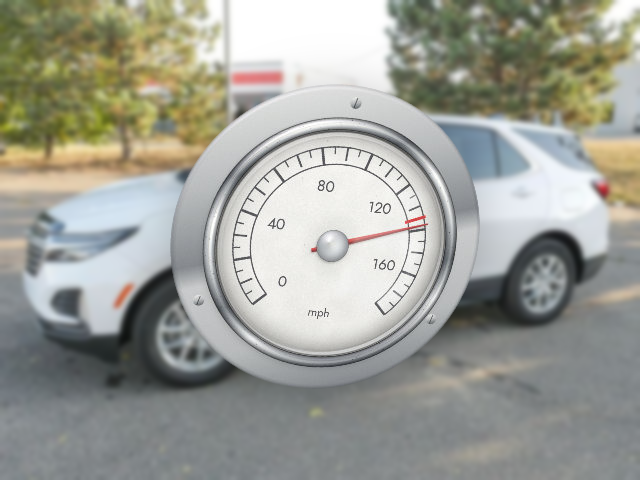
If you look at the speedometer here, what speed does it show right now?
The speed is 137.5 mph
